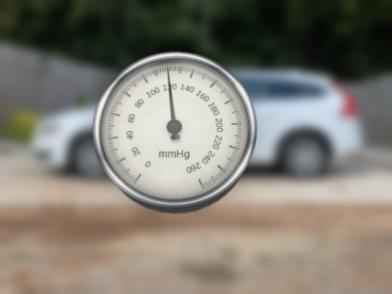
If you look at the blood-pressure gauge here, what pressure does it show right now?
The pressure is 120 mmHg
